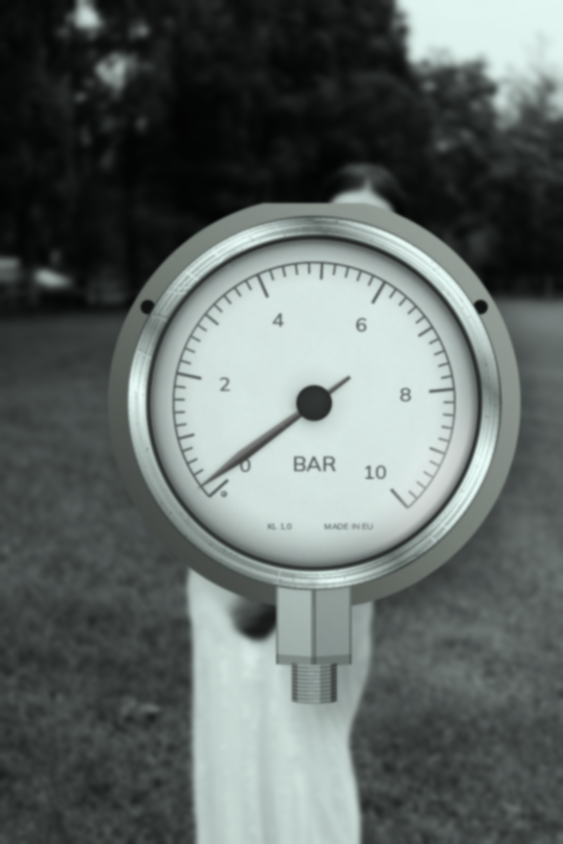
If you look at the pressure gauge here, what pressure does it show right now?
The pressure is 0.2 bar
